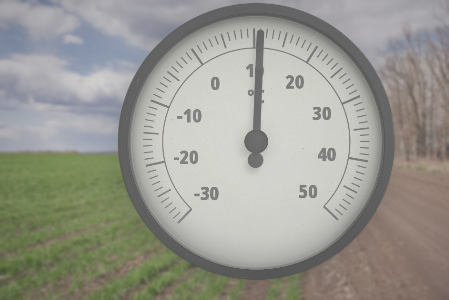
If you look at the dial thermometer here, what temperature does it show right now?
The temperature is 11 °C
